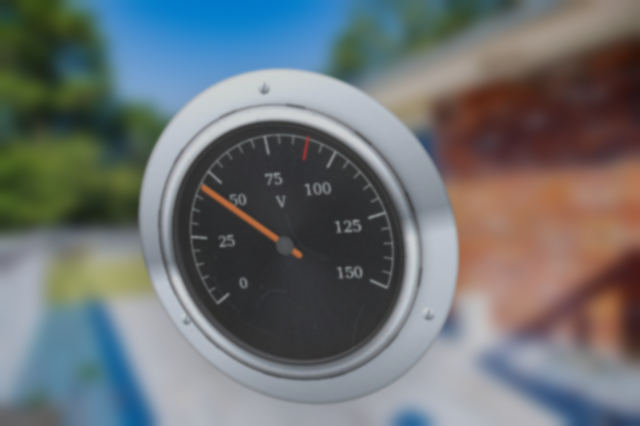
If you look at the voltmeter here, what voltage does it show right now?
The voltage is 45 V
